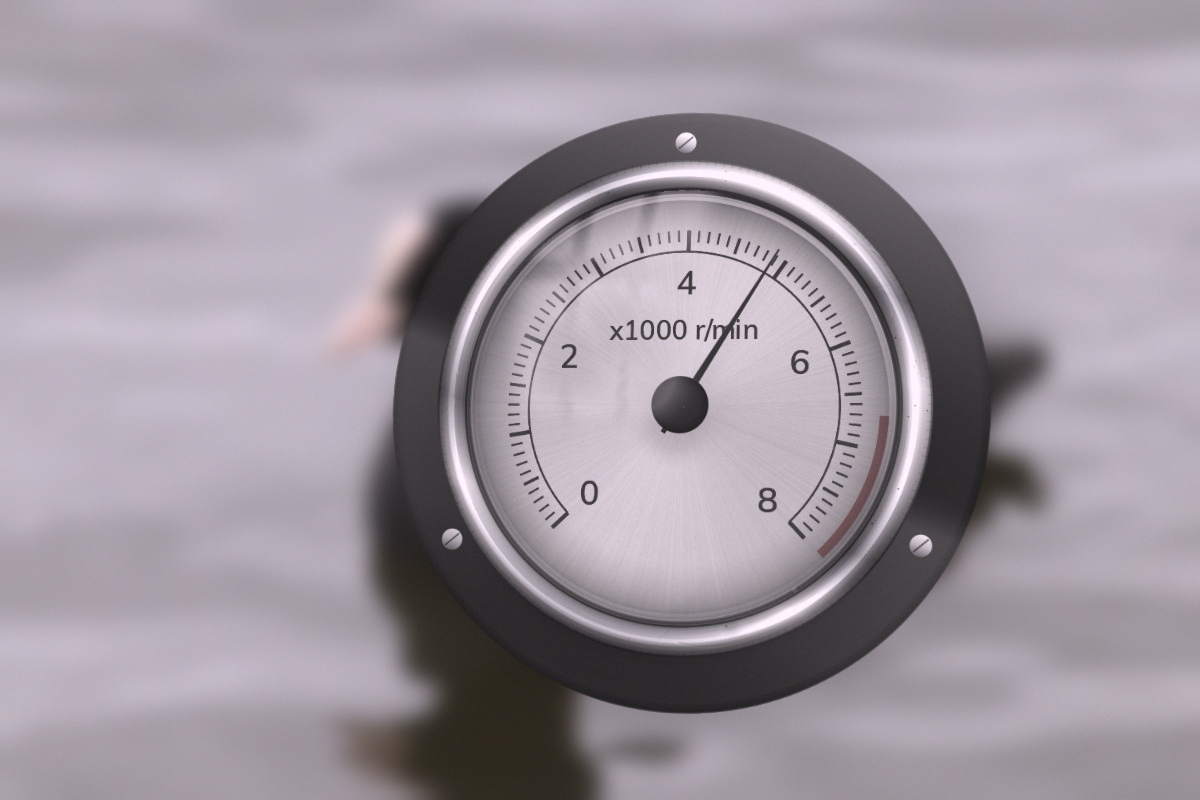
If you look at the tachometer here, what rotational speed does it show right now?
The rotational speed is 4900 rpm
